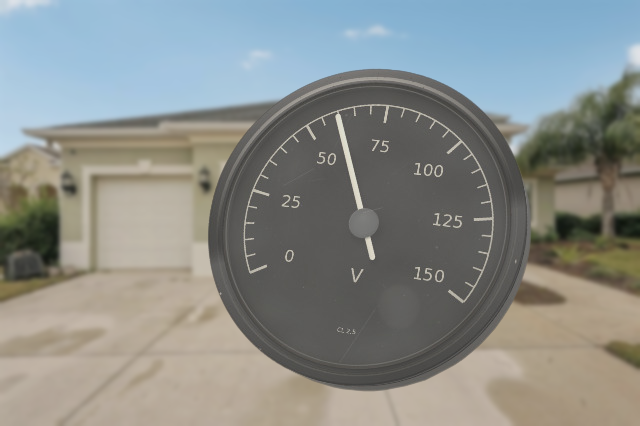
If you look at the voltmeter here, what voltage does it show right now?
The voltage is 60 V
